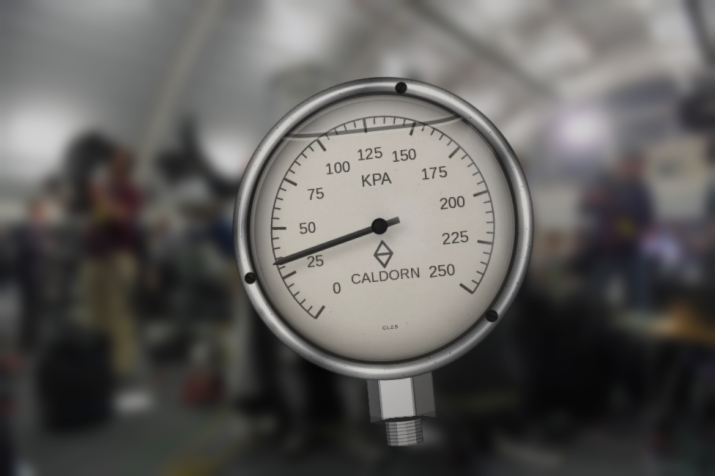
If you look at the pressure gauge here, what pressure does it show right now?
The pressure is 32.5 kPa
